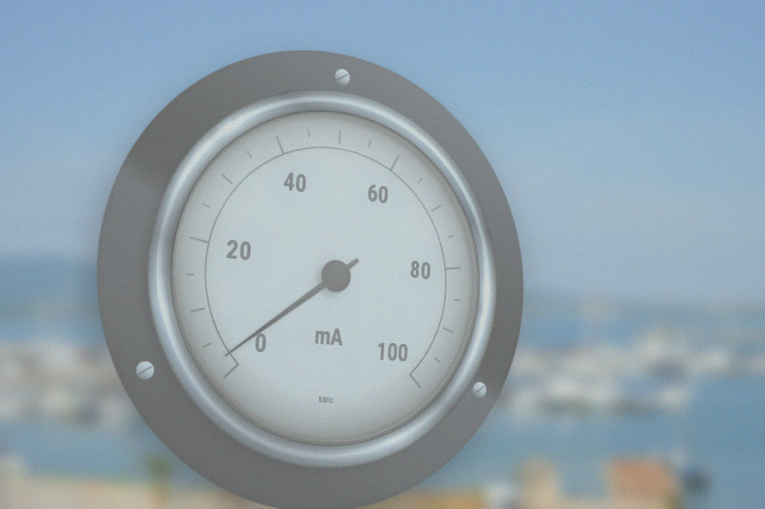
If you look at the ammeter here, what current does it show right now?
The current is 2.5 mA
